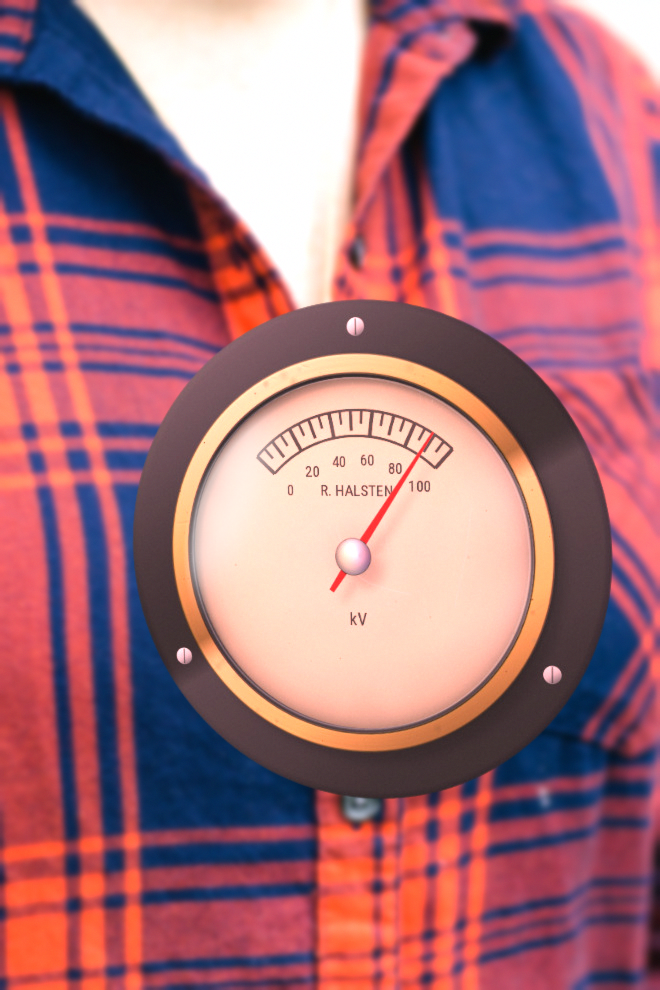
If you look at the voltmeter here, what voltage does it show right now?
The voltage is 90 kV
